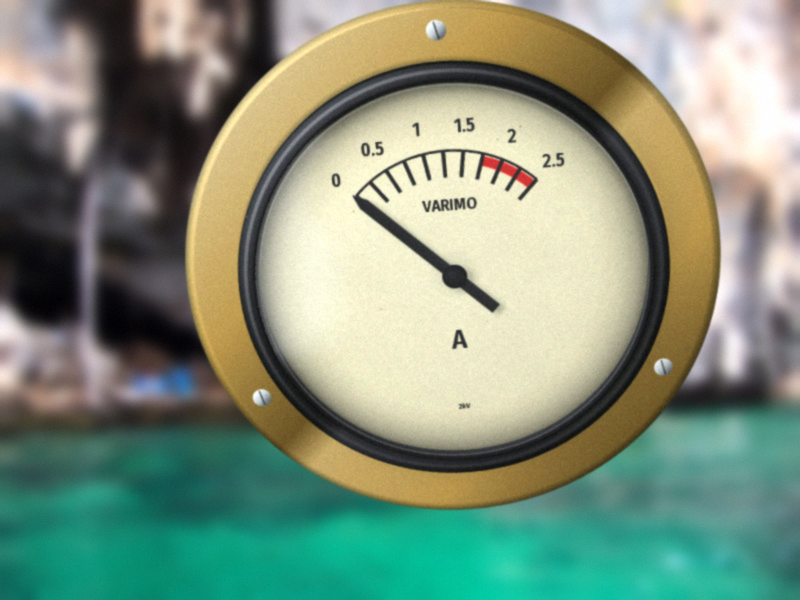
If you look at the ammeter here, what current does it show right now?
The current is 0 A
